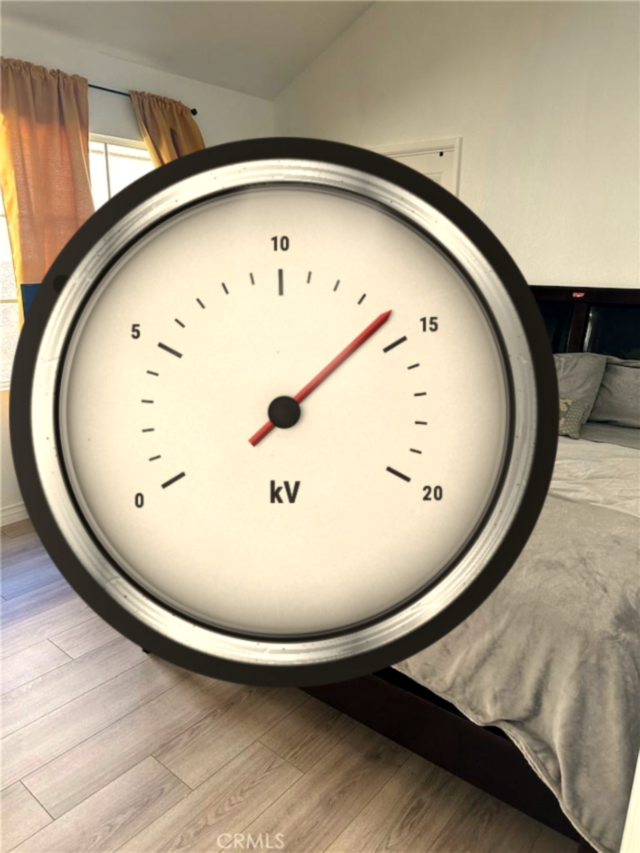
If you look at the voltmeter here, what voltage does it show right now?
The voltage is 14 kV
